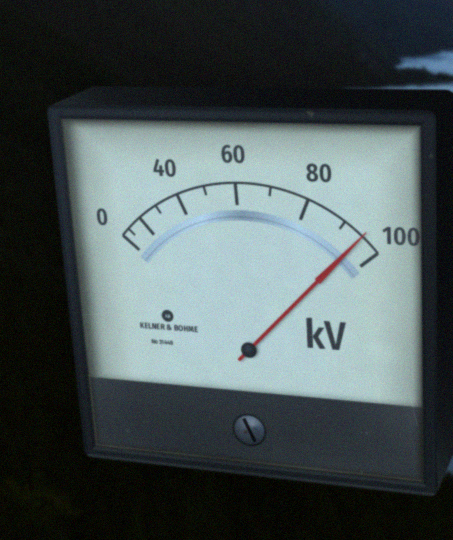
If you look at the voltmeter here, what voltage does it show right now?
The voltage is 95 kV
